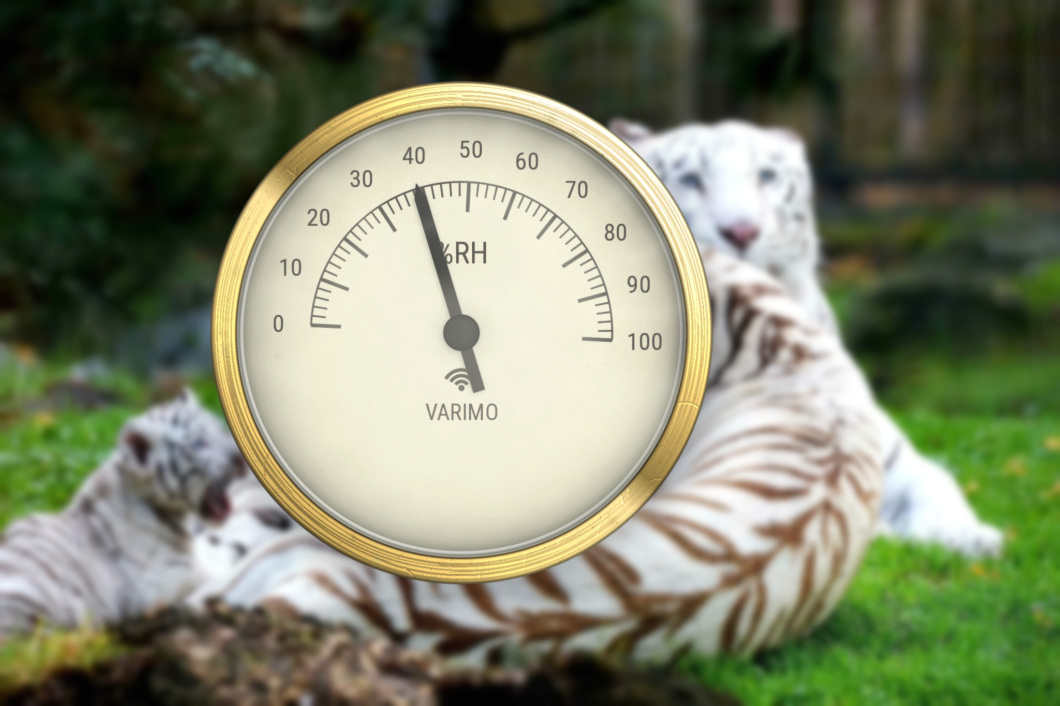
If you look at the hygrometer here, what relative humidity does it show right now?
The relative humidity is 39 %
